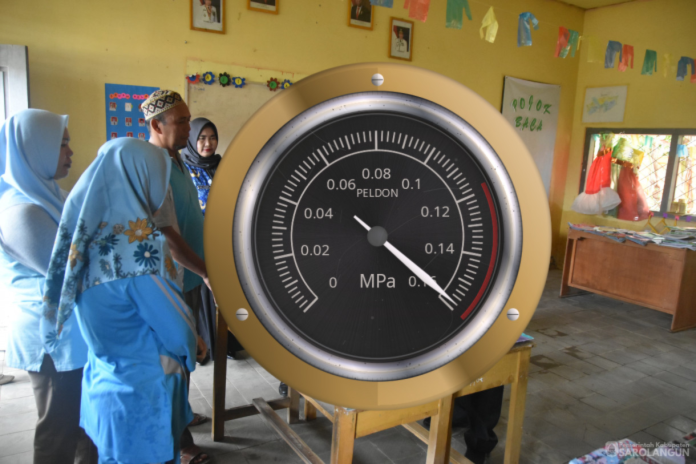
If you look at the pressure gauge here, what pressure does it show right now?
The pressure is 0.158 MPa
